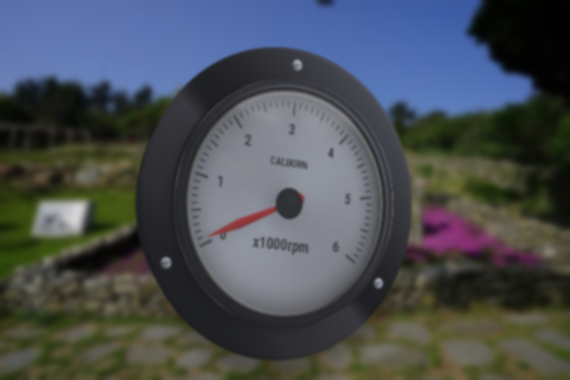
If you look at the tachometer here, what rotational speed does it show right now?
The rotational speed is 100 rpm
